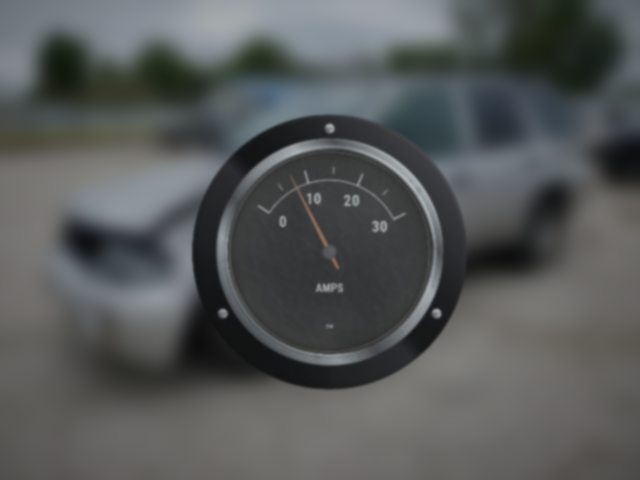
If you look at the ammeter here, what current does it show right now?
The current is 7.5 A
